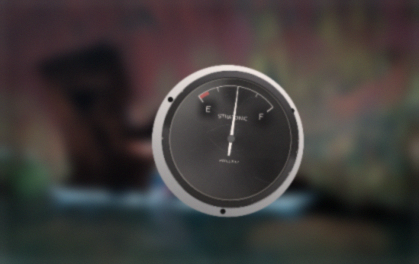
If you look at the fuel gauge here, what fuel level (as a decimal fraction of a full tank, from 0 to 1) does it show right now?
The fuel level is 0.5
